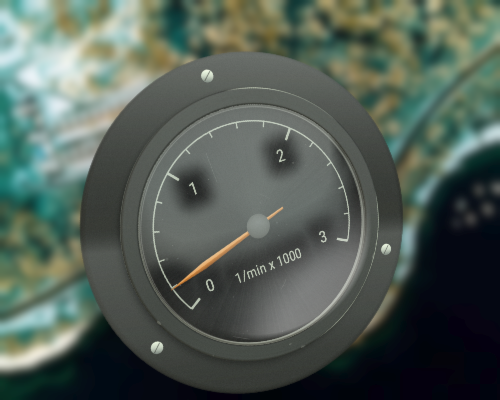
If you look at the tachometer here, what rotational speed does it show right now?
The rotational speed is 200 rpm
